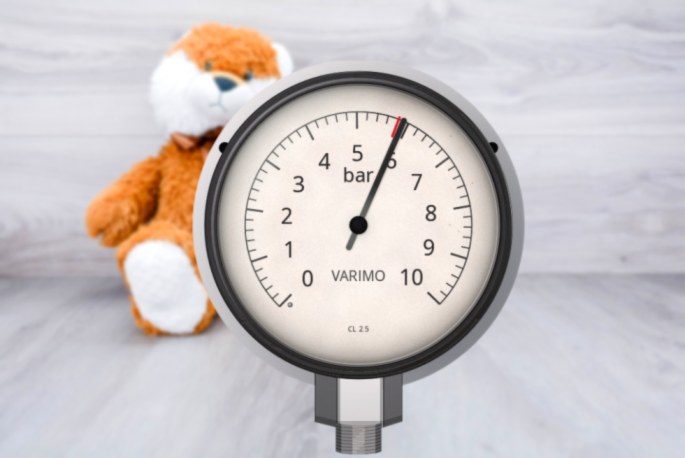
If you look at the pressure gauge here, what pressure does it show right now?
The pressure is 5.9 bar
